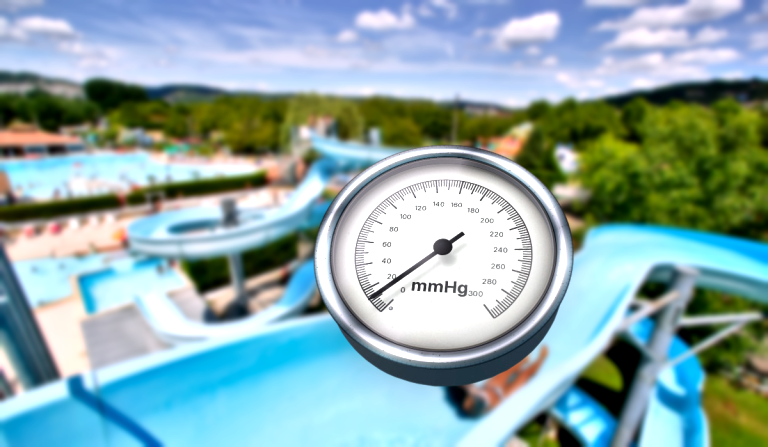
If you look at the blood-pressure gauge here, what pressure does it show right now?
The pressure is 10 mmHg
